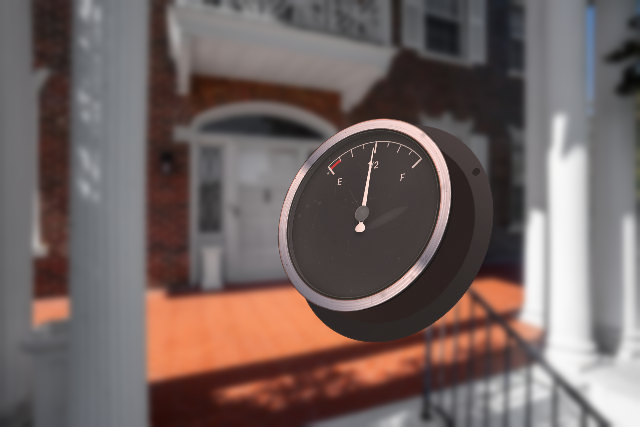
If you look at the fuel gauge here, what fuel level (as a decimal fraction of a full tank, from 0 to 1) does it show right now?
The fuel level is 0.5
